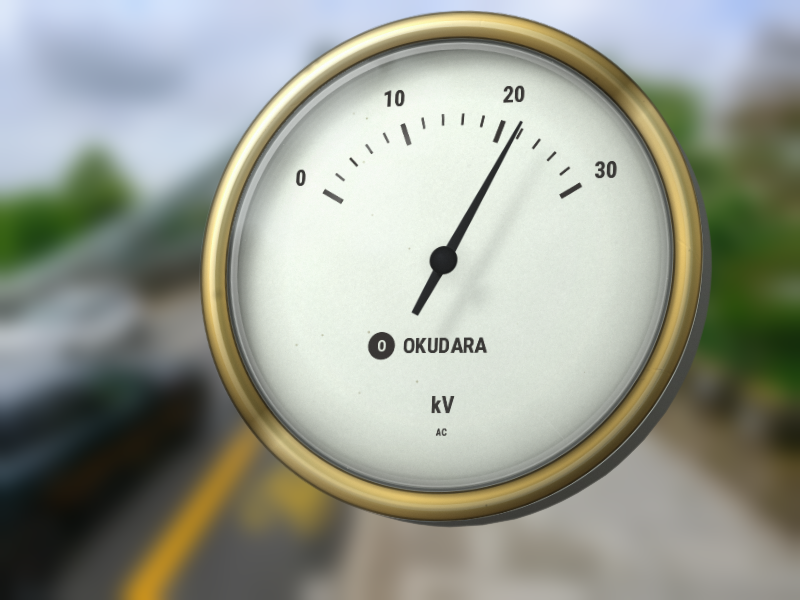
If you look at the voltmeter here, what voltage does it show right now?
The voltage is 22 kV
